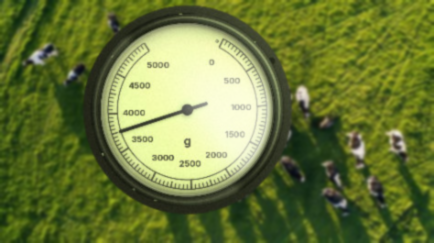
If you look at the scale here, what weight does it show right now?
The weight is 3750 g
